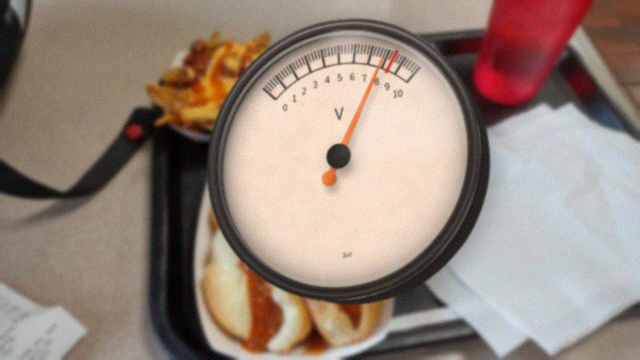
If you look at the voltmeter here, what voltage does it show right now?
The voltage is 8 V
